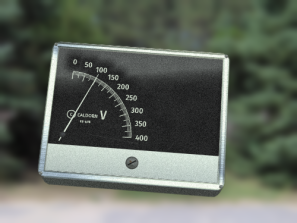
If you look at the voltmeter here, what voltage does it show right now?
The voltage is 100 V
